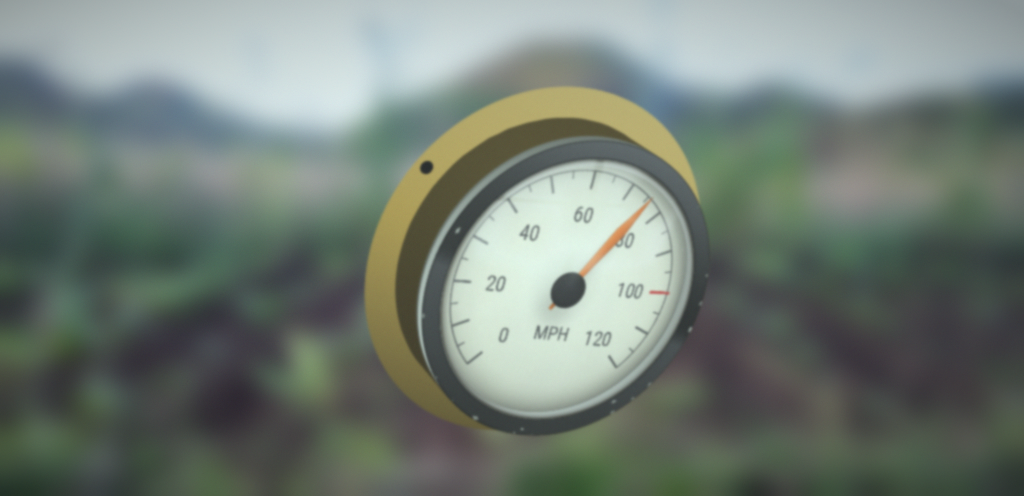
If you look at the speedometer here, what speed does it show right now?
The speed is 75 mph
